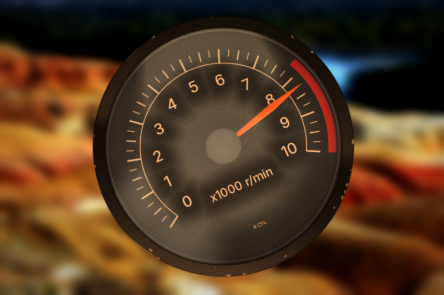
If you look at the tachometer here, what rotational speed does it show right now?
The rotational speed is 8250 rpm
